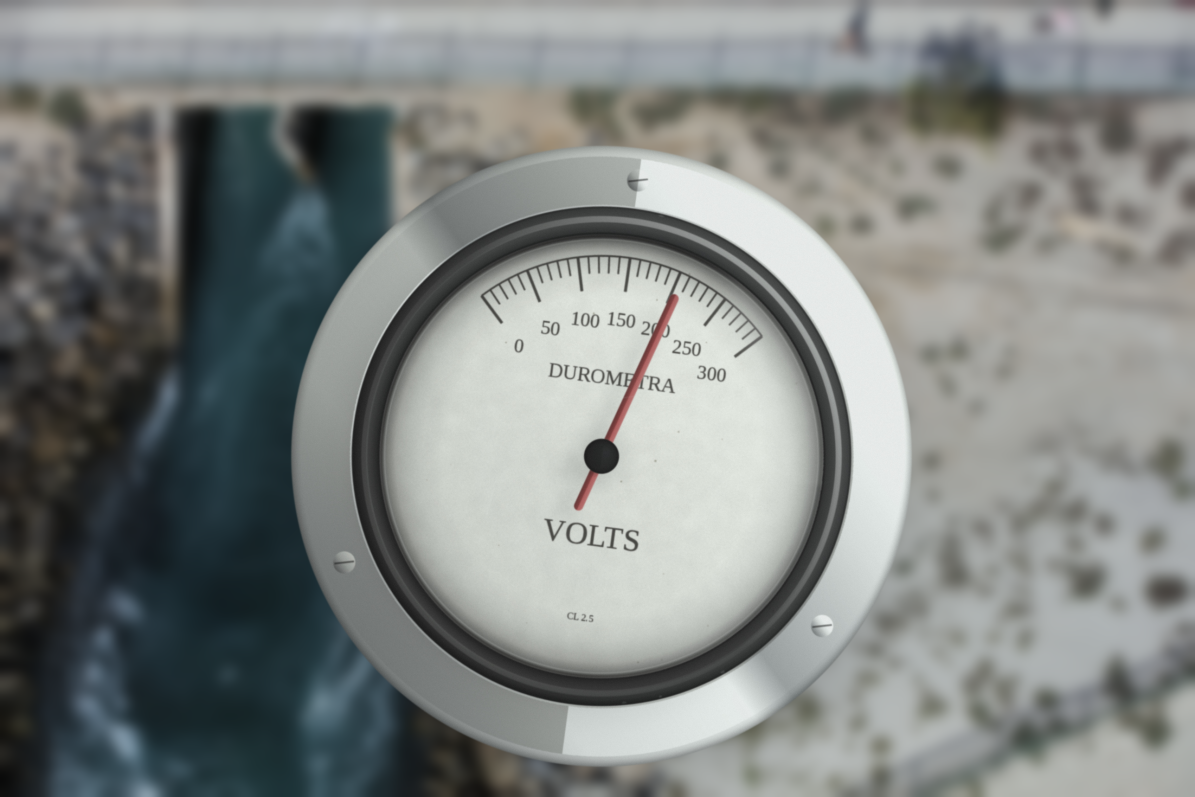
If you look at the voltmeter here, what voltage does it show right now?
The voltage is 205 V
